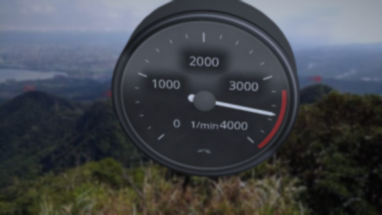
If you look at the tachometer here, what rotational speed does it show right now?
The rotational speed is 3500 rpm
